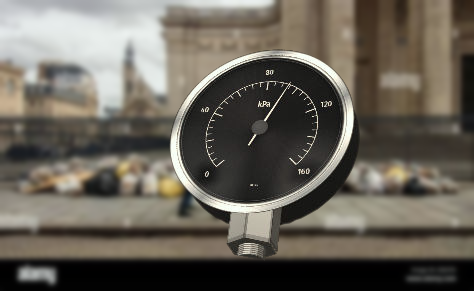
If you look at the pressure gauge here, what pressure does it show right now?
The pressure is 95 kPa
